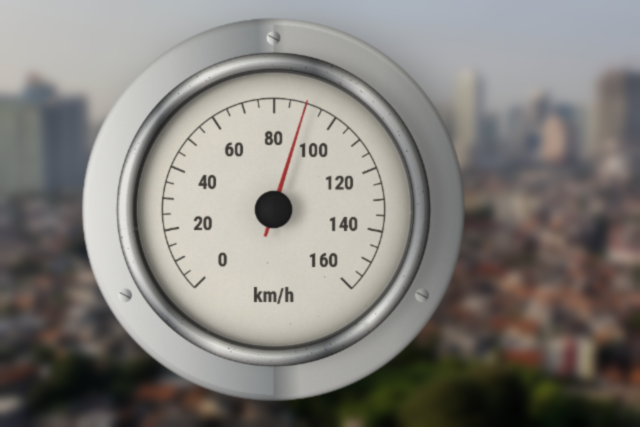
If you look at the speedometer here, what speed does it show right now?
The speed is 90 km/h
